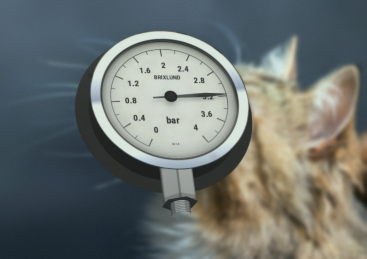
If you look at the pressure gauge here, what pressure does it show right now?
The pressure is 3.2 bar
